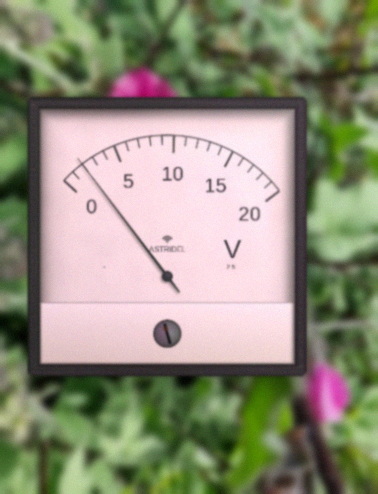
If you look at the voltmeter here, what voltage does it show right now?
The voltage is 2 V
